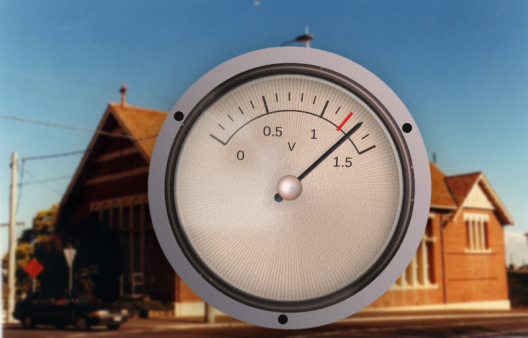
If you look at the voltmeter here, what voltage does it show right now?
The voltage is 1.3 V
